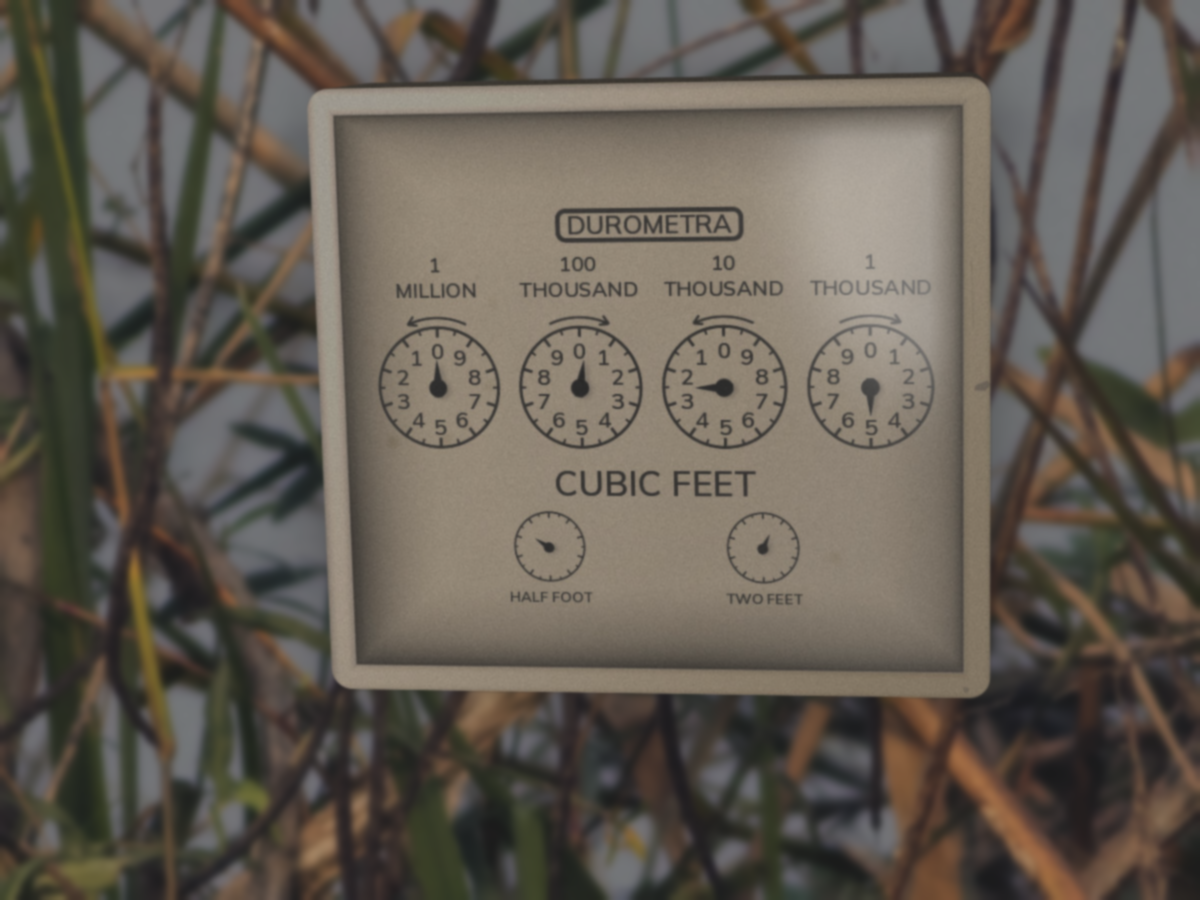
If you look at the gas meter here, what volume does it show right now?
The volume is 2500 ft³
